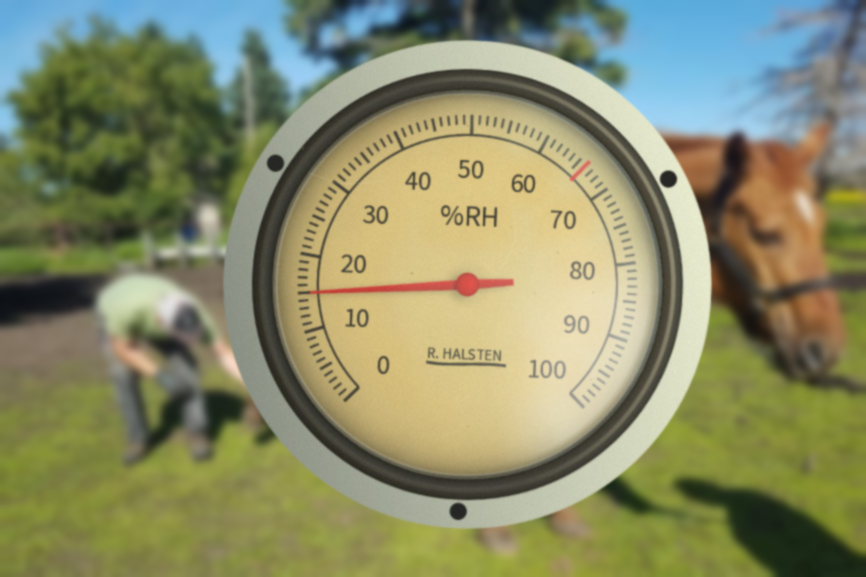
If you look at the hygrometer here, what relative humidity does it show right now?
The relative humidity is 15 %
